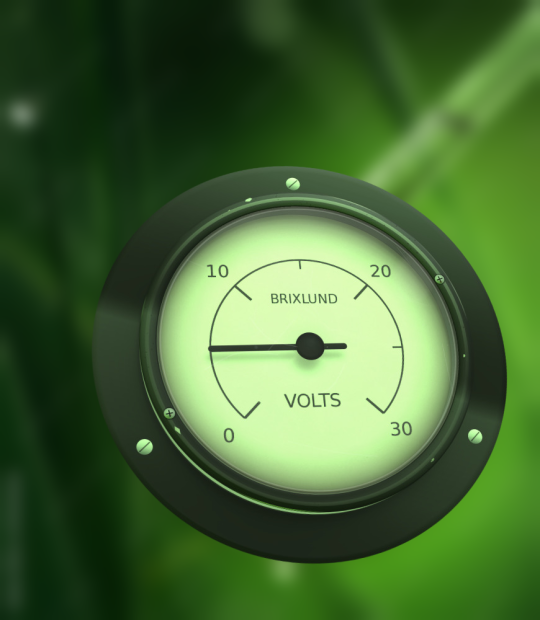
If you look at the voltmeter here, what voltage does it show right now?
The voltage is 5 V
